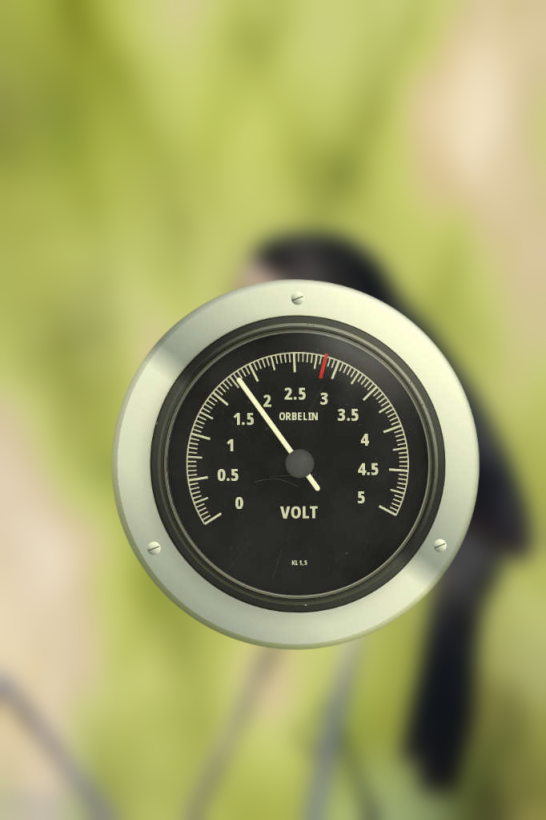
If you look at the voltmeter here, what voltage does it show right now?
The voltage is 1.8 V
